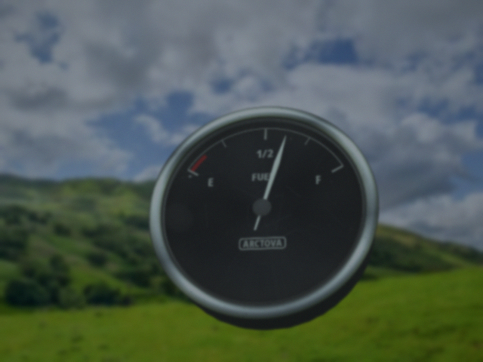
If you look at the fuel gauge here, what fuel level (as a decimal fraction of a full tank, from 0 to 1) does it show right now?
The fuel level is 0.625
